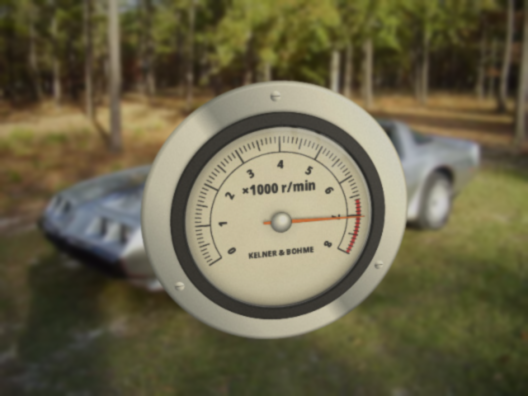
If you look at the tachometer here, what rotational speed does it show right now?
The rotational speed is 7000 rpm
